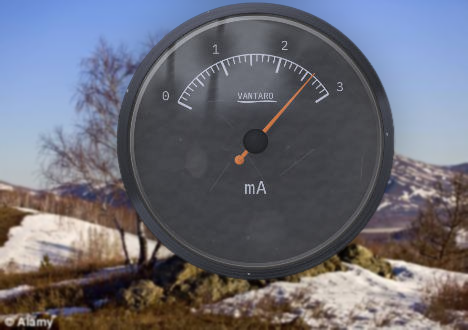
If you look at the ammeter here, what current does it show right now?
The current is 2.6 mA
